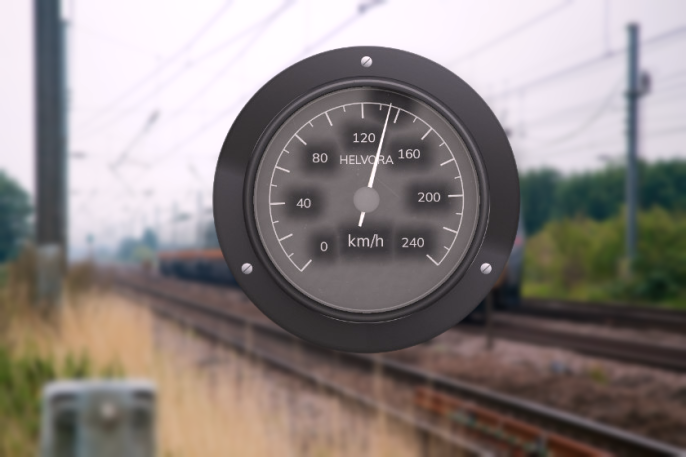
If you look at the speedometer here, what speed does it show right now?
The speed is 135 km/h
